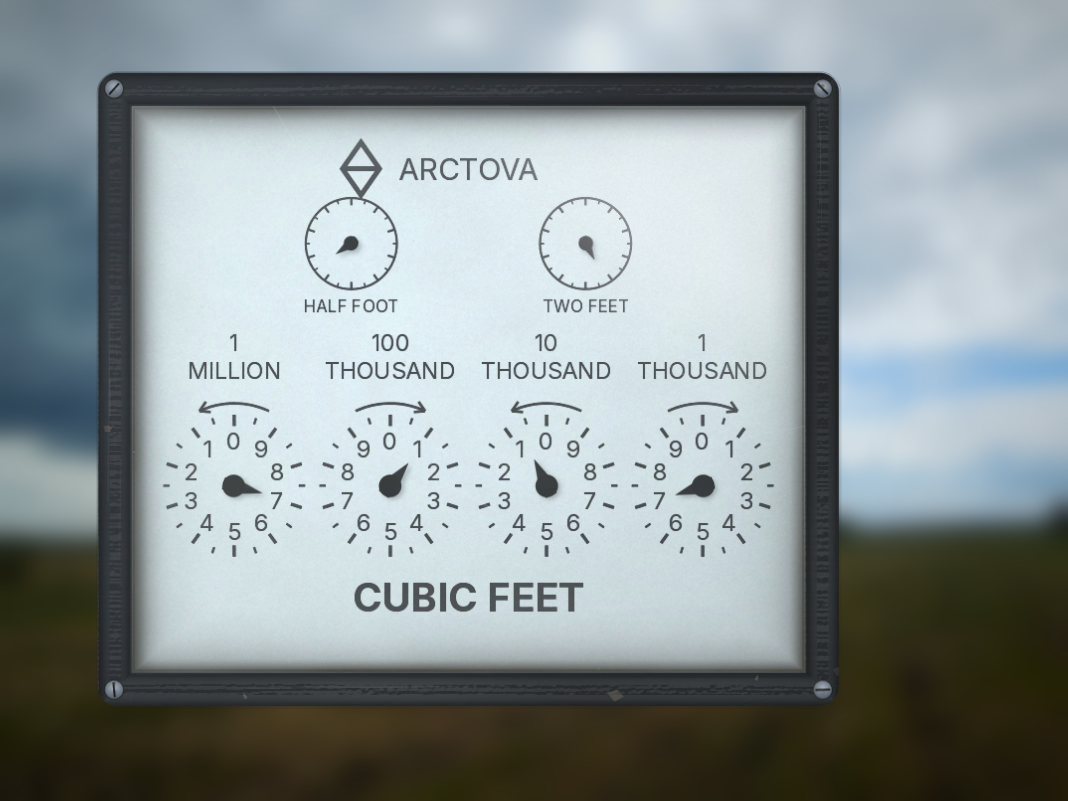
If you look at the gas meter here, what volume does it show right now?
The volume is 710700 ft³
